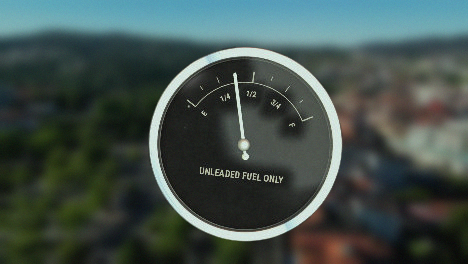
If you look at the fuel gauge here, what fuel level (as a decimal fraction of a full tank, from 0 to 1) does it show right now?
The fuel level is 0.375
